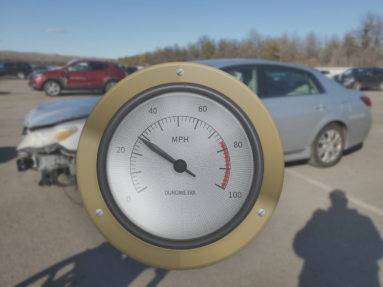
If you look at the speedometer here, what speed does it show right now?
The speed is 28 mph
